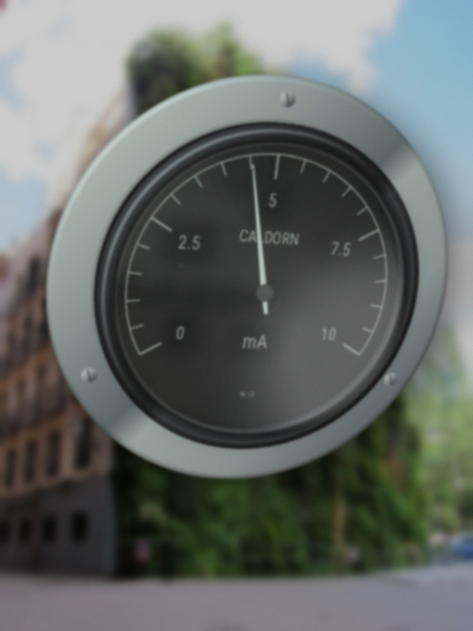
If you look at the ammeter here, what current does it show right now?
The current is 4.5 mA
